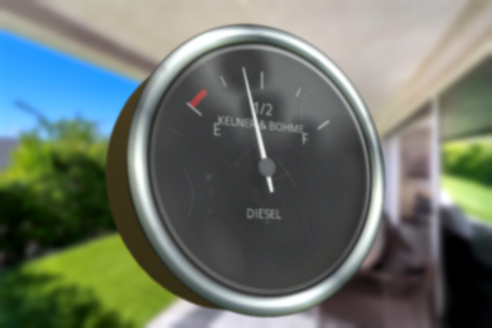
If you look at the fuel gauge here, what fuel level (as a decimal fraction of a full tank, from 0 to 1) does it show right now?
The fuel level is 0.375
